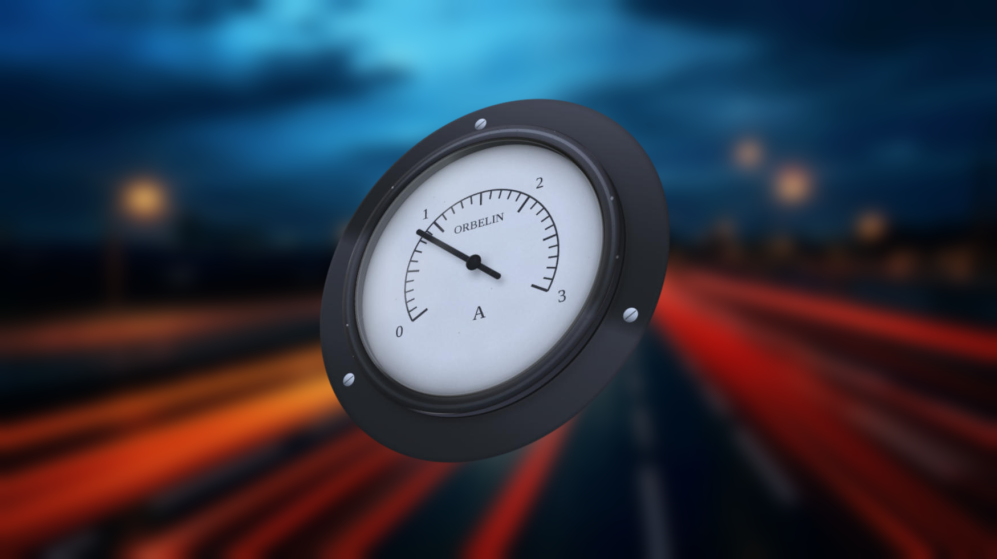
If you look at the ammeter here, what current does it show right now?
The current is 0.85 A
